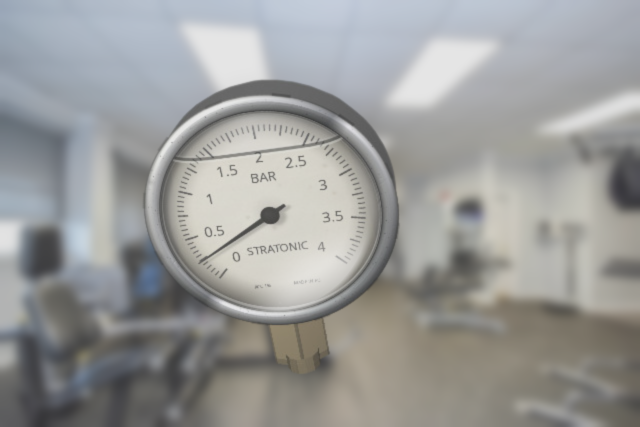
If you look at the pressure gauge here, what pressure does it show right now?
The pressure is 0.25 bar
